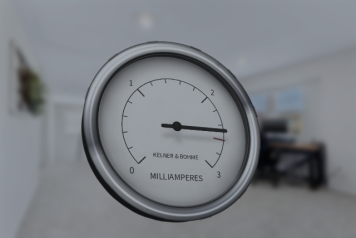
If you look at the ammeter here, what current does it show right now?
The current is 2.5 mA
